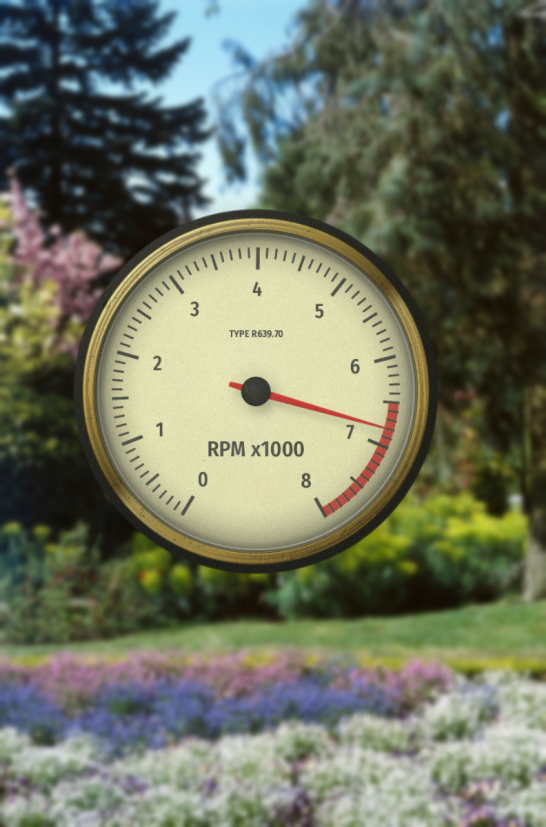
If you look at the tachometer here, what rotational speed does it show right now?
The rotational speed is 6800 rpm
